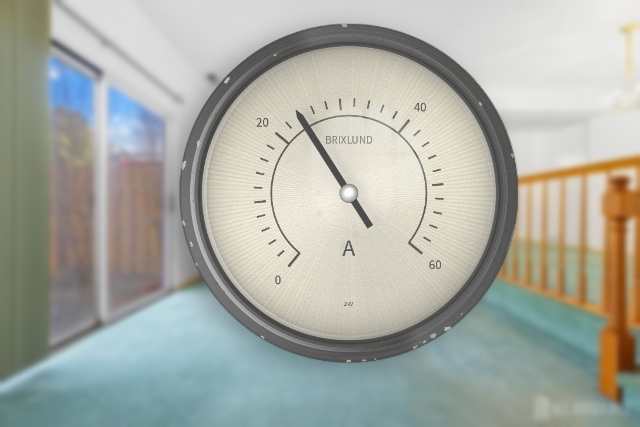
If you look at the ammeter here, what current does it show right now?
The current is 24 A
